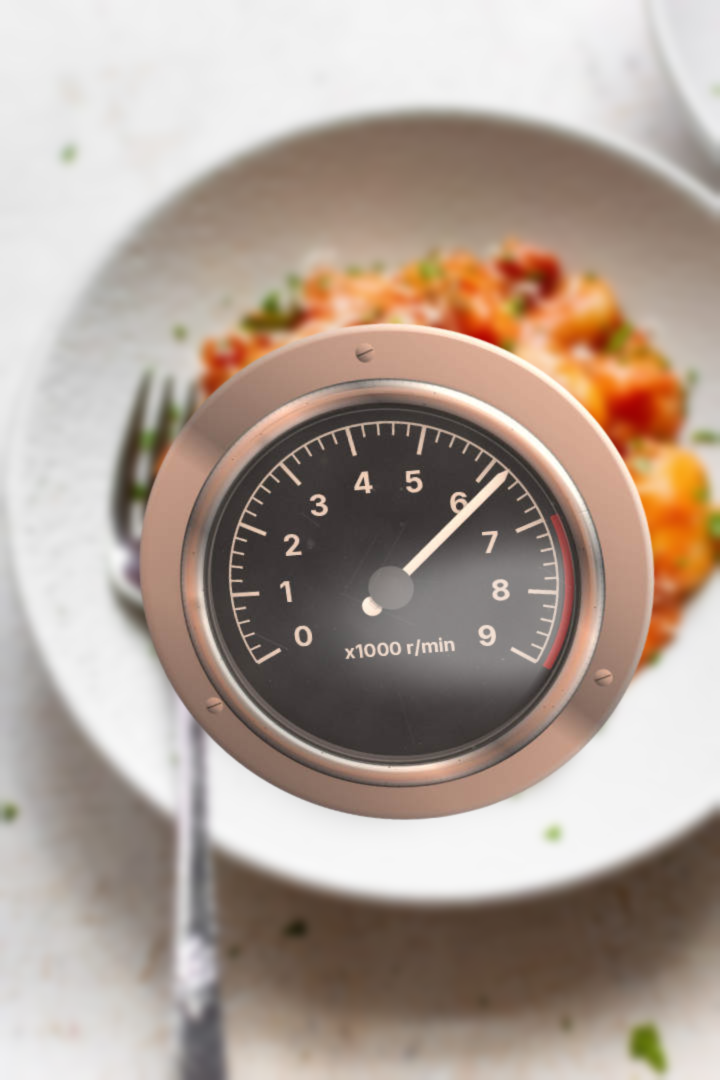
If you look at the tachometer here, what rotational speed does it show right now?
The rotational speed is 6200 rpm
